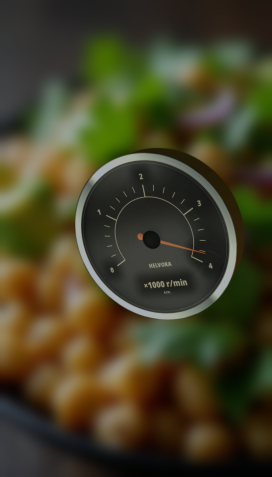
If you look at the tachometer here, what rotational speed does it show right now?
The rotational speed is 3800 rpm
